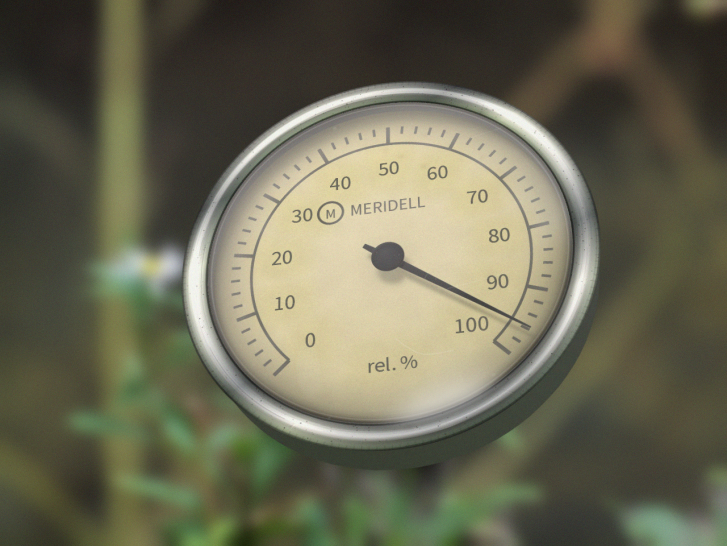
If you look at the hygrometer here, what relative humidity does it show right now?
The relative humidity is 96 %
